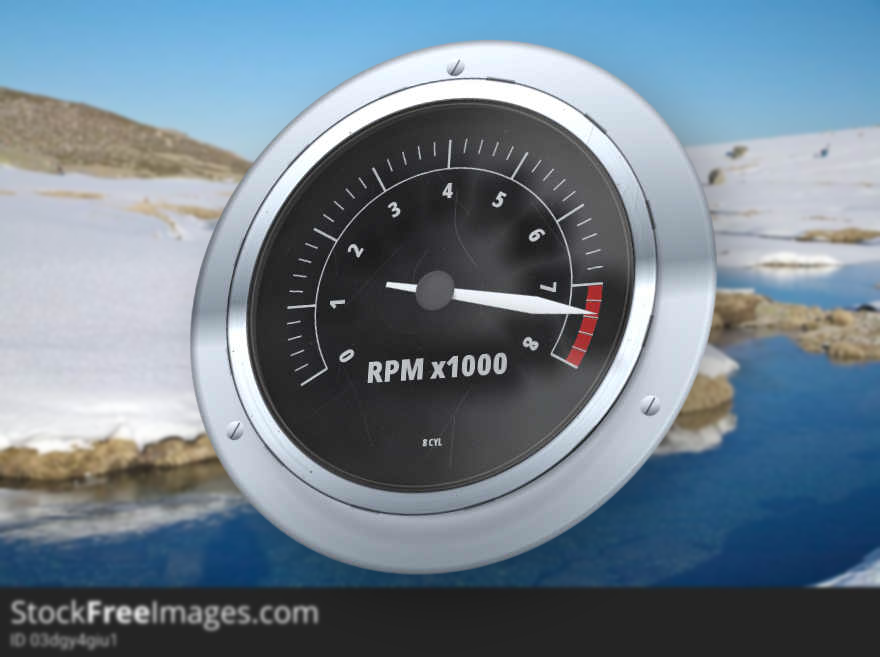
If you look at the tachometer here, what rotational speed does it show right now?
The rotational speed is 7400 rpm
